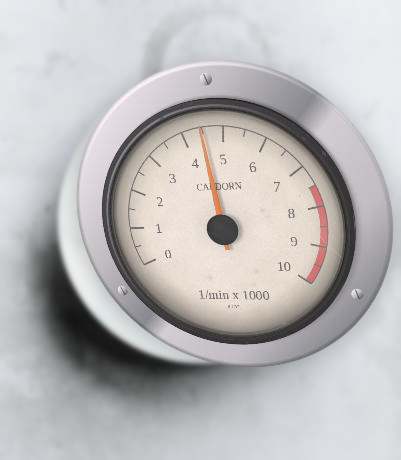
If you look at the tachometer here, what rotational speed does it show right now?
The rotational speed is 4500 rpm
